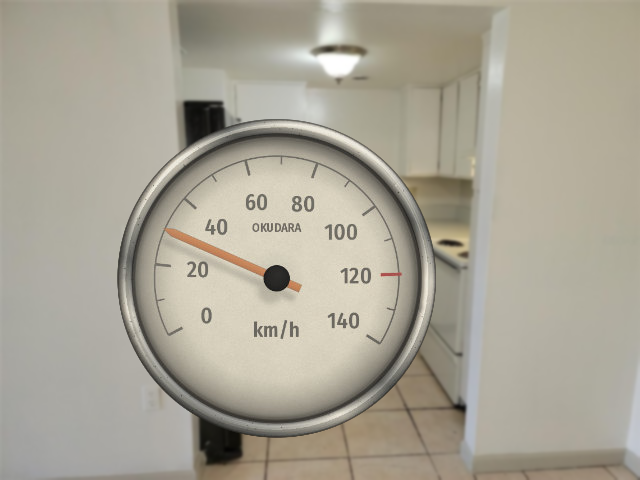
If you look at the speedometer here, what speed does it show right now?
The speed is 30 km/h
